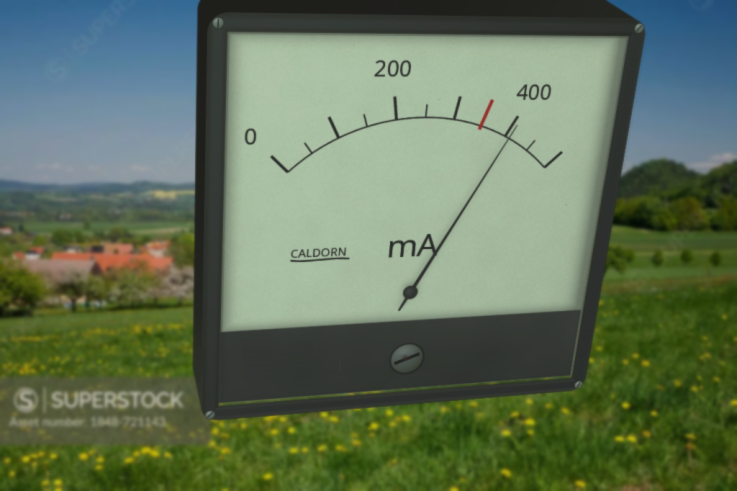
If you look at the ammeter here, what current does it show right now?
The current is 400 mA
